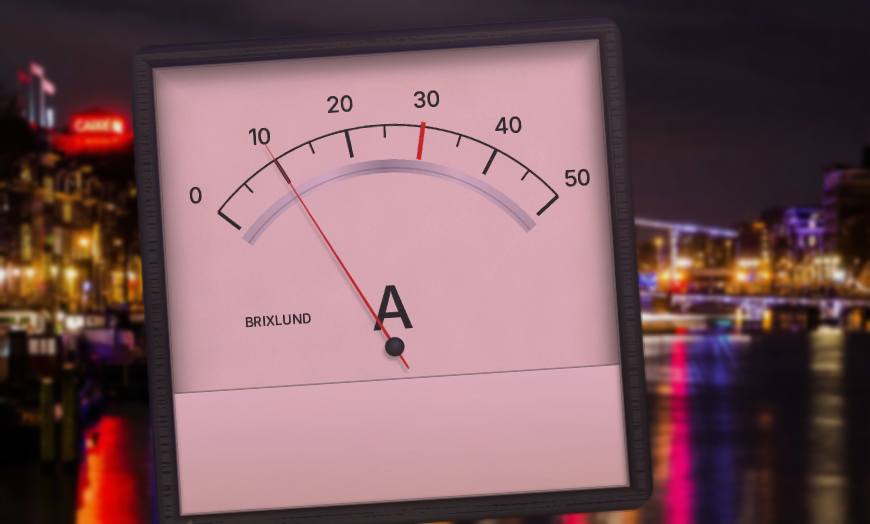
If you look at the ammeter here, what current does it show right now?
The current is 10 A
